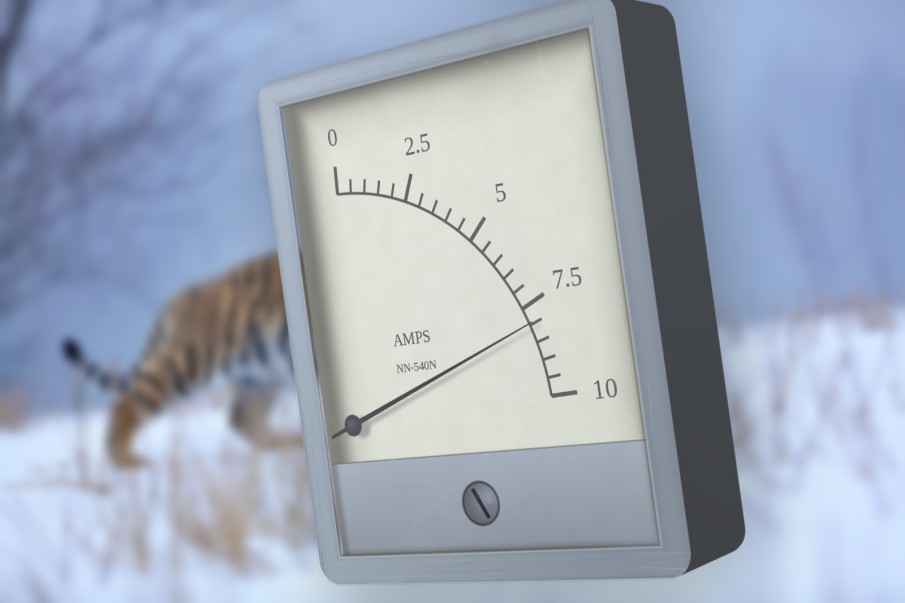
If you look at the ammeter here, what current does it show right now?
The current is 8 A
